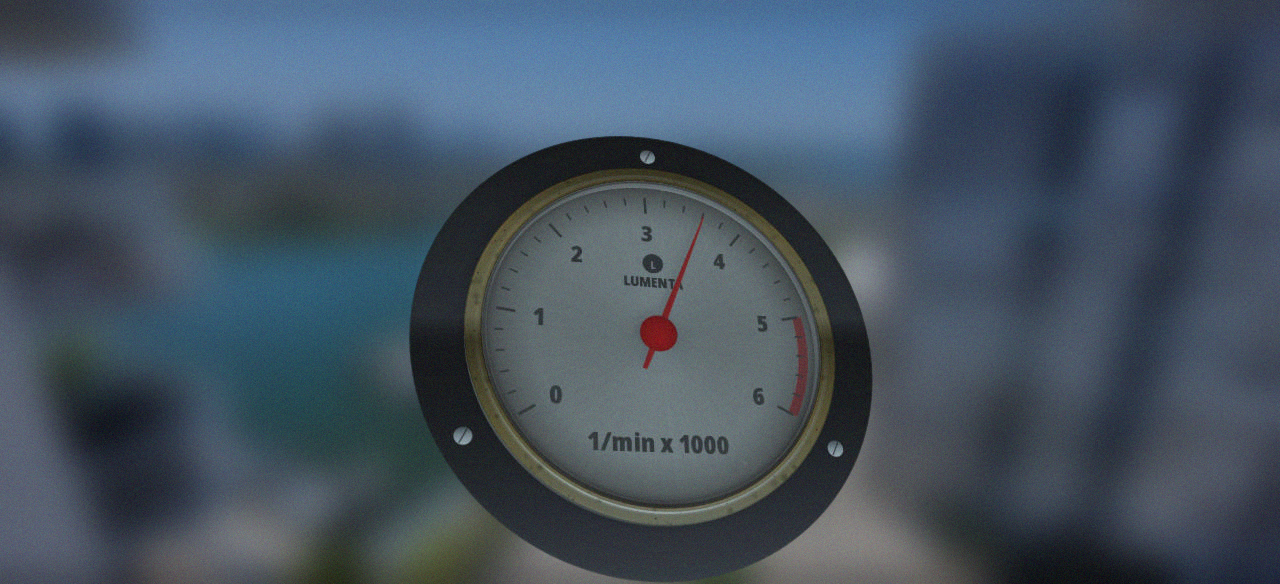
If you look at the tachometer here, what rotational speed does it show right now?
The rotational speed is 3600 rpm
